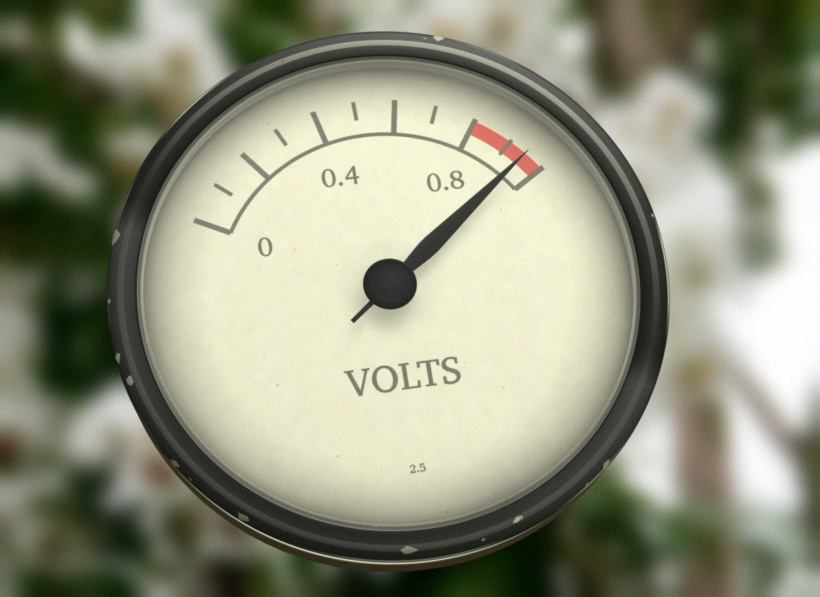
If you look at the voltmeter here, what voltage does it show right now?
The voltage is 0.95 V
